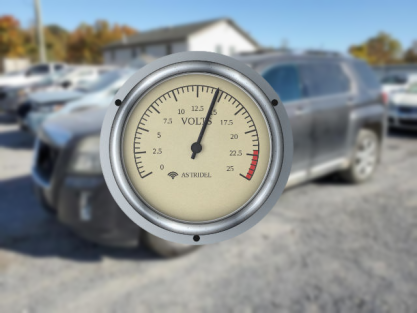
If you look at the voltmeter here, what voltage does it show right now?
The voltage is 14.5 V
